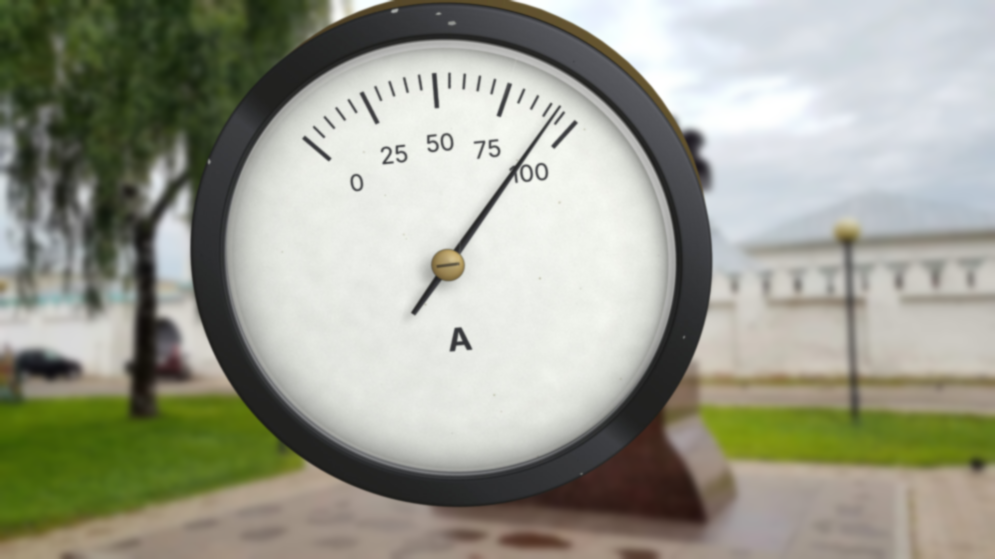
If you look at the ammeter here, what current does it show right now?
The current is 92.5 A
